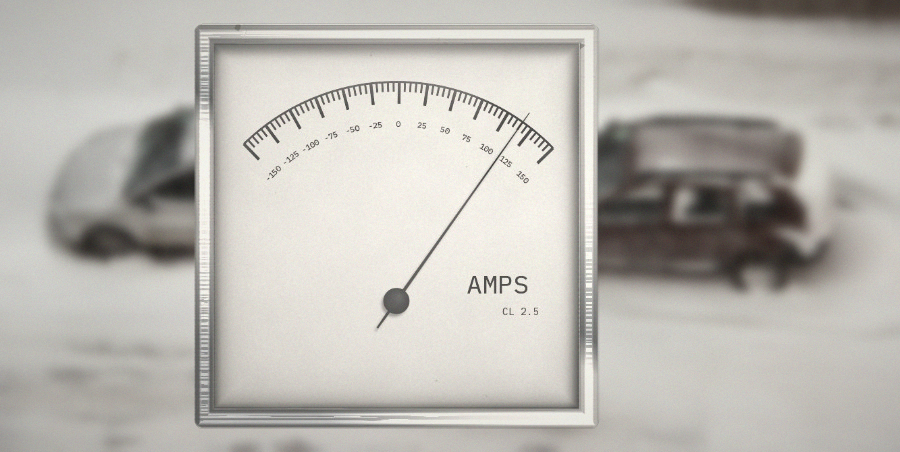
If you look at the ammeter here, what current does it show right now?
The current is 115 A
